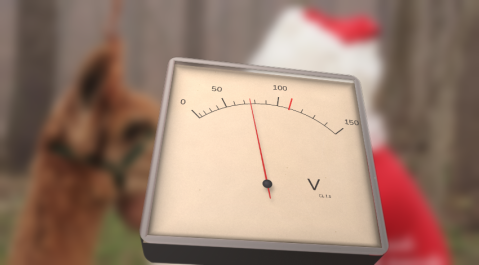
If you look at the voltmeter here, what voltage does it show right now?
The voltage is 75 V
